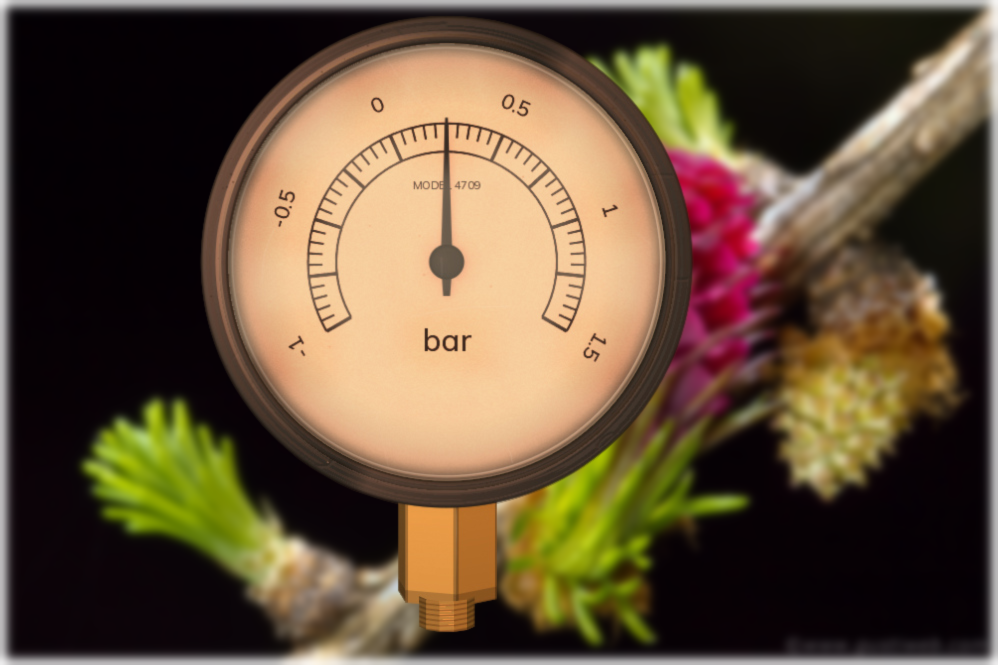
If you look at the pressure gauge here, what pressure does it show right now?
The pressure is 0.25 bar
